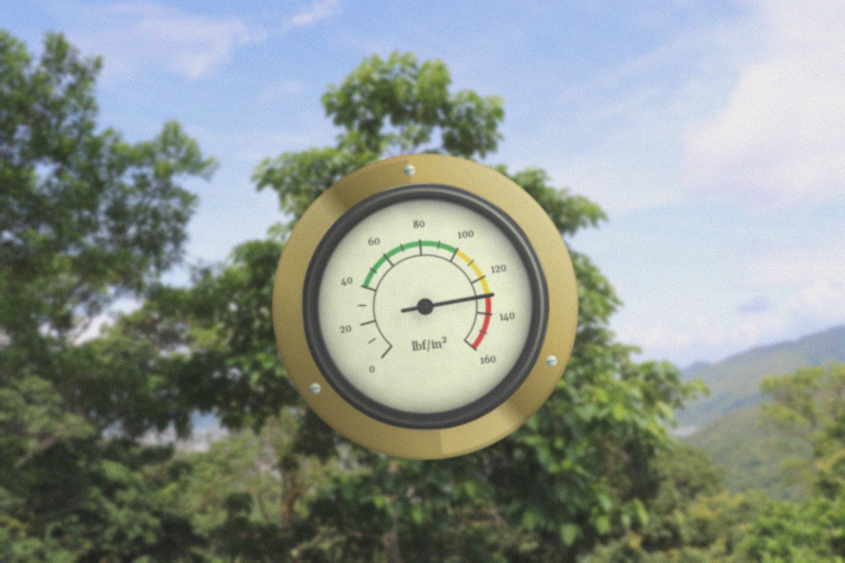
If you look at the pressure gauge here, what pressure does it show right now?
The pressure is 130 psi
